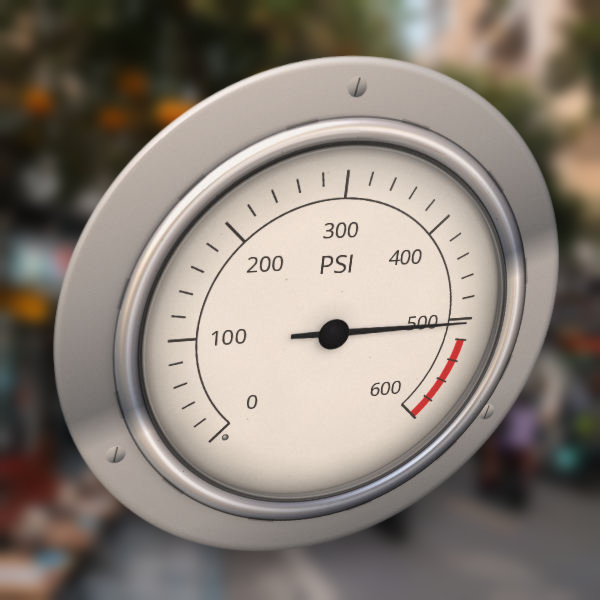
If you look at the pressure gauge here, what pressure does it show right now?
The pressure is 500 psi
